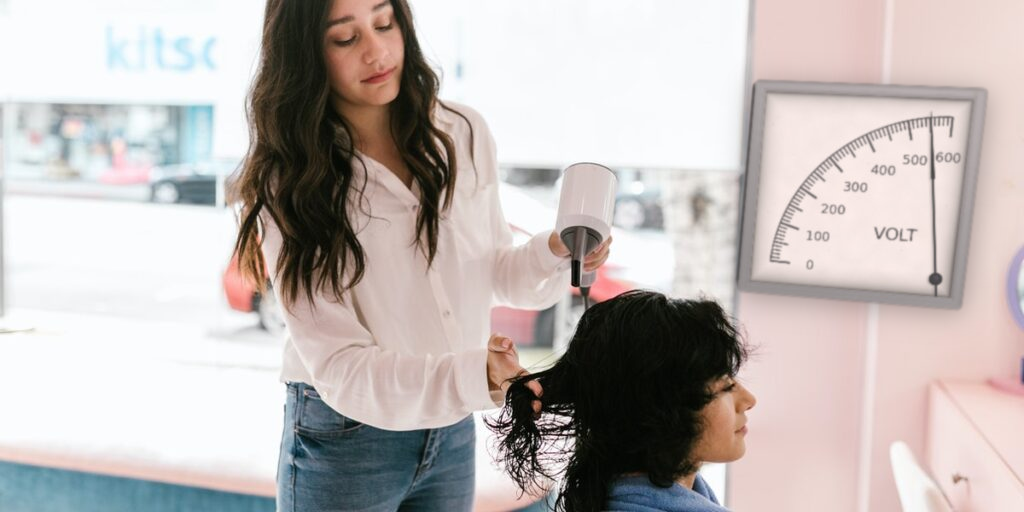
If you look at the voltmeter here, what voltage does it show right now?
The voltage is 550 V
